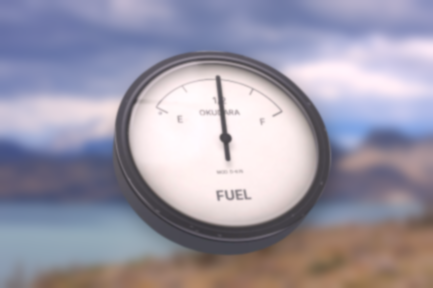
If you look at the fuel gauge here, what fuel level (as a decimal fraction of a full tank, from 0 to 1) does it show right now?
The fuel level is 0.5
